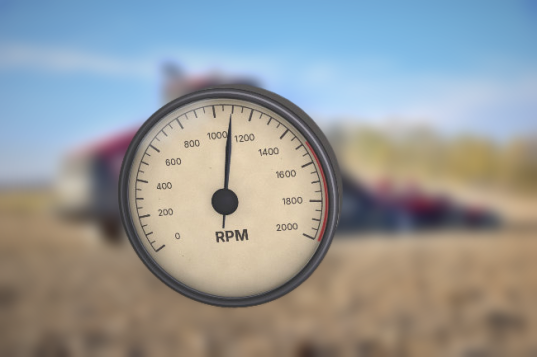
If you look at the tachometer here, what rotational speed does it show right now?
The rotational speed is 1100 rpm
